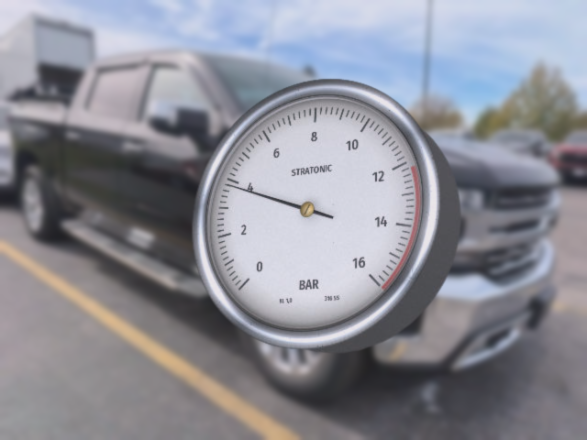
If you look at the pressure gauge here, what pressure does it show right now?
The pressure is 3.8 bar
